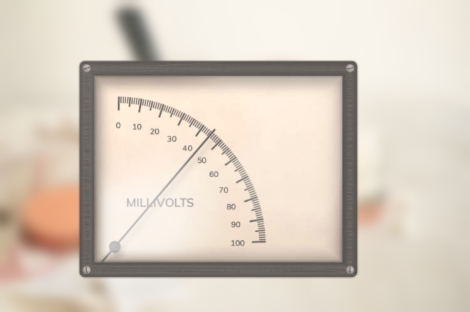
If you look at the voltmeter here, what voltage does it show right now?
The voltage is 45 mV
